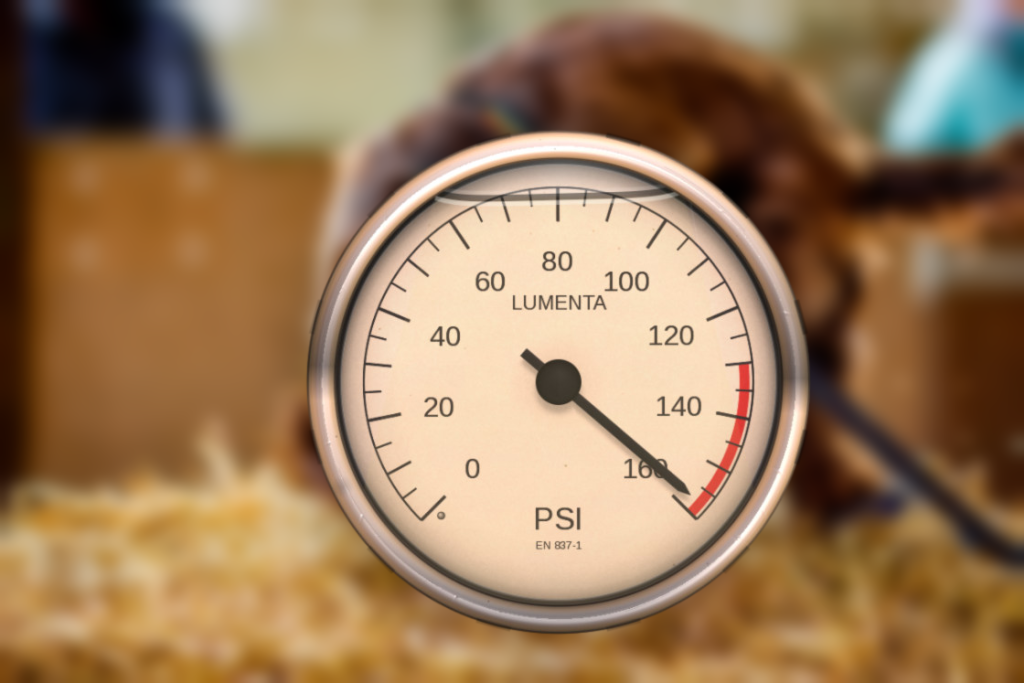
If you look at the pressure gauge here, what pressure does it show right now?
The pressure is 157.5 psi
